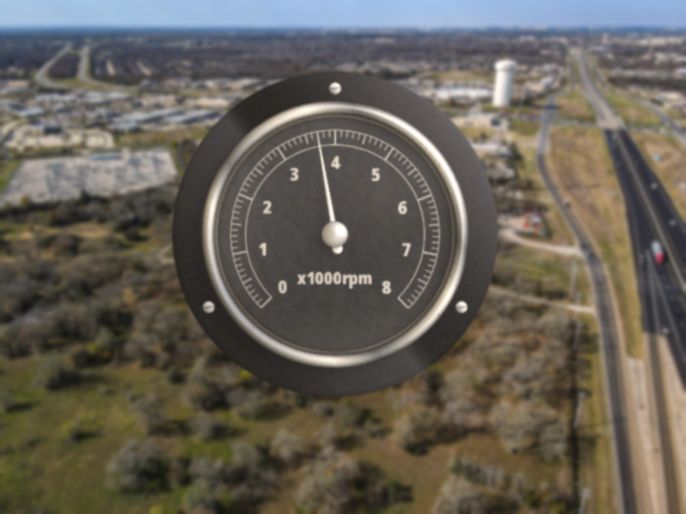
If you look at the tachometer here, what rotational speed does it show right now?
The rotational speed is 3700 rpm
